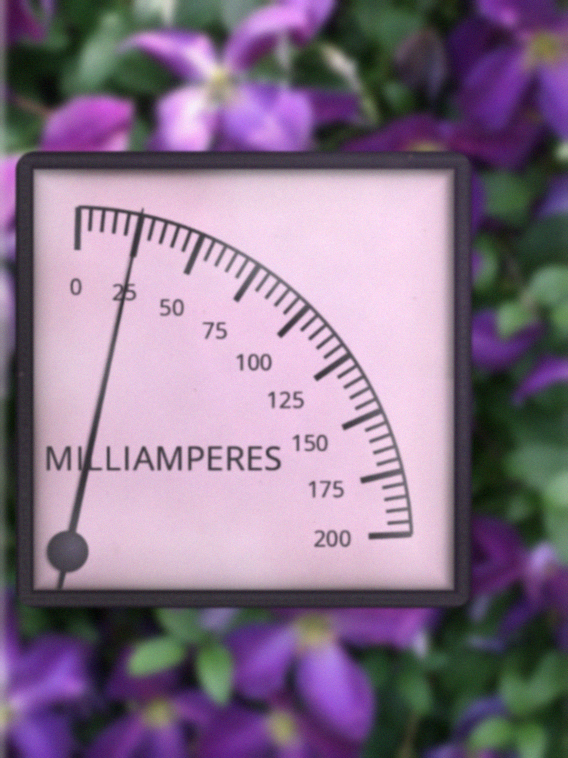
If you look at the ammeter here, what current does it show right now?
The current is 25 mA
